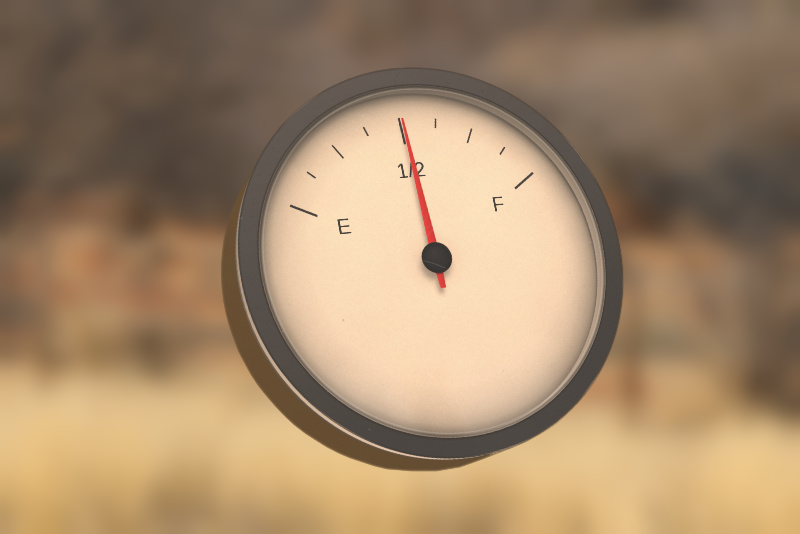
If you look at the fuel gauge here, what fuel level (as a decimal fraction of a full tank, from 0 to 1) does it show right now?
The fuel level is 0.5
